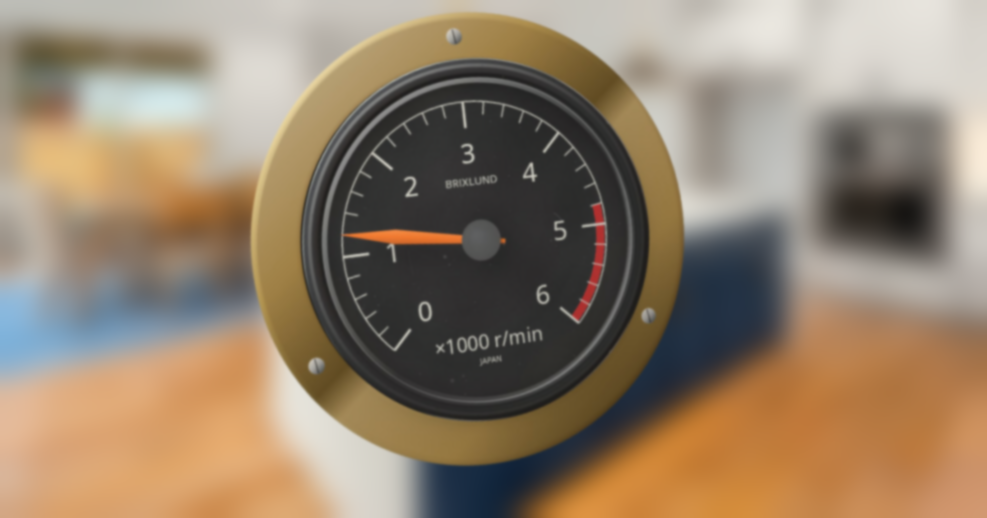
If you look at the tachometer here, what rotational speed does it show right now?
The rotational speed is 1200 rpm
